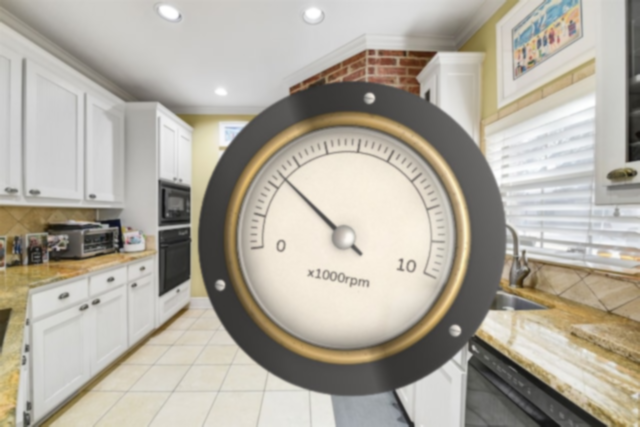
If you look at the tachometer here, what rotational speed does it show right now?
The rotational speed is 2400 rpm
